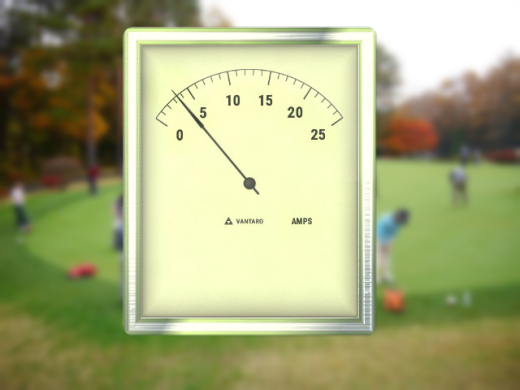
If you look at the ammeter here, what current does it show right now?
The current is 3.5 A
